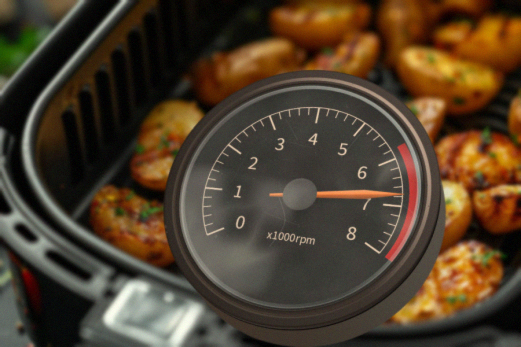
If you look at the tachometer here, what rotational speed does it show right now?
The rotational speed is 6800 rpm
